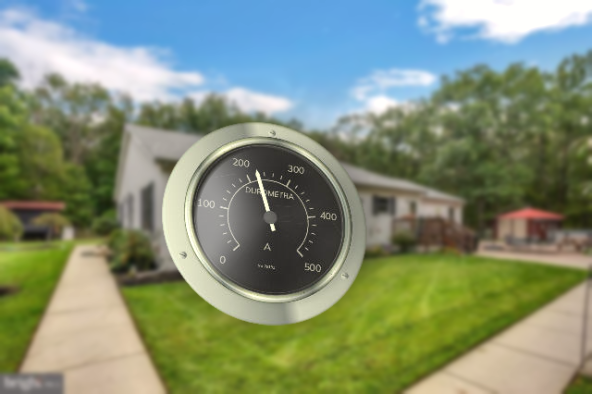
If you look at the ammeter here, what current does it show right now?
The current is 220 A
